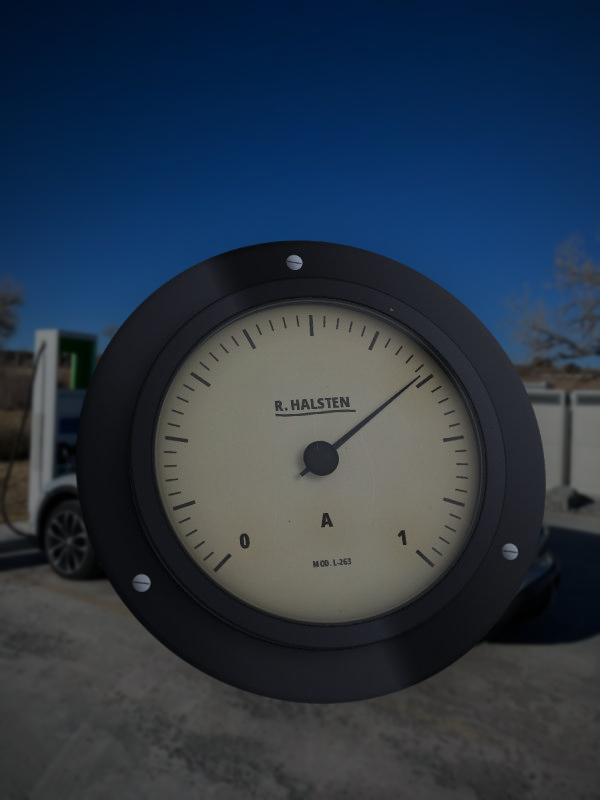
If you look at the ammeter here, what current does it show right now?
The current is 0.69 A
